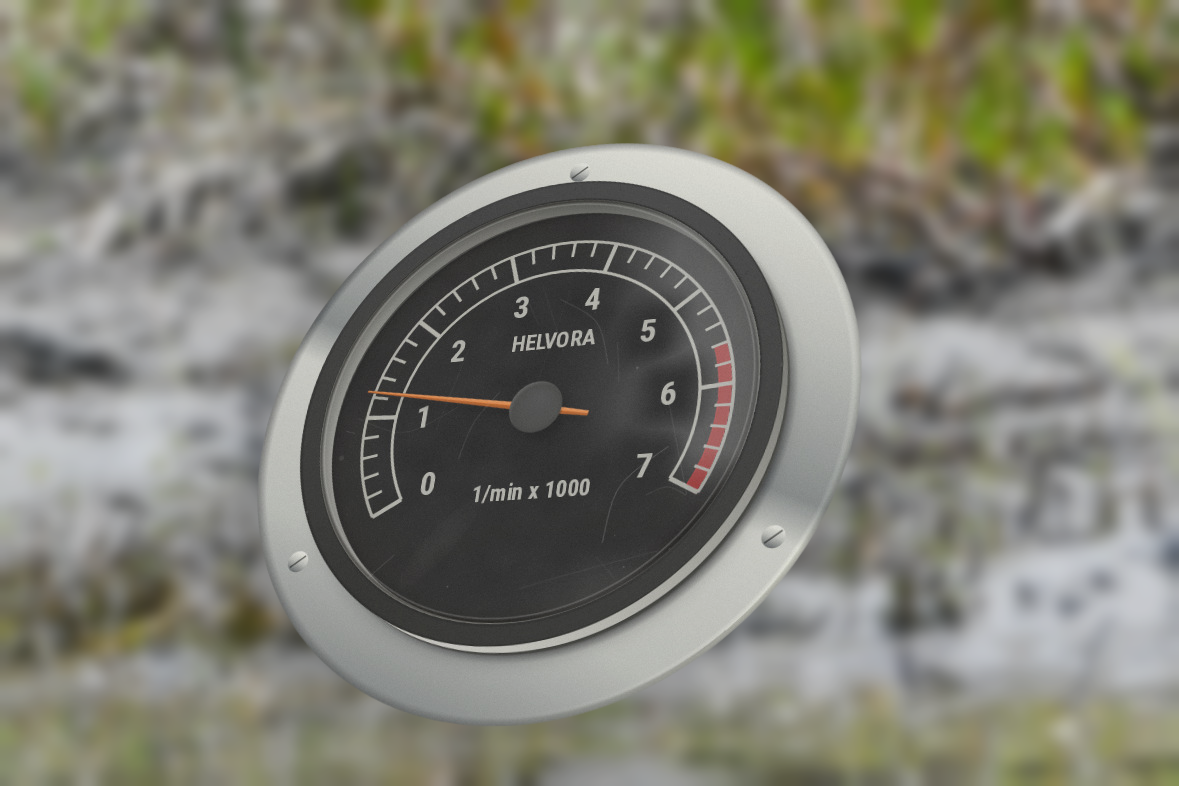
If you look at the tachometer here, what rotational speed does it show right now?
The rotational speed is 1200 rpm
